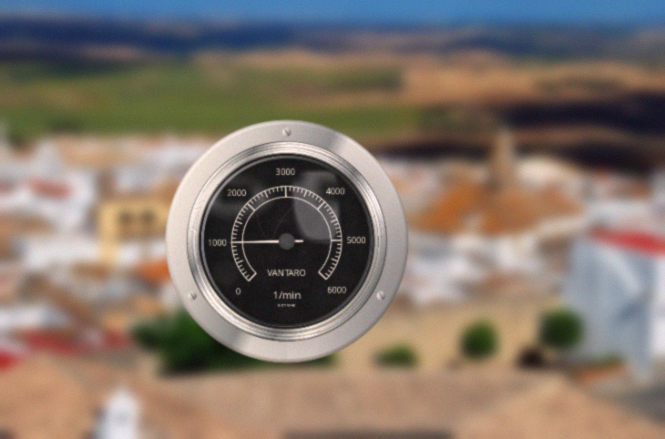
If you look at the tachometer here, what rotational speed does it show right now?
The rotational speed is 1000 rpm
